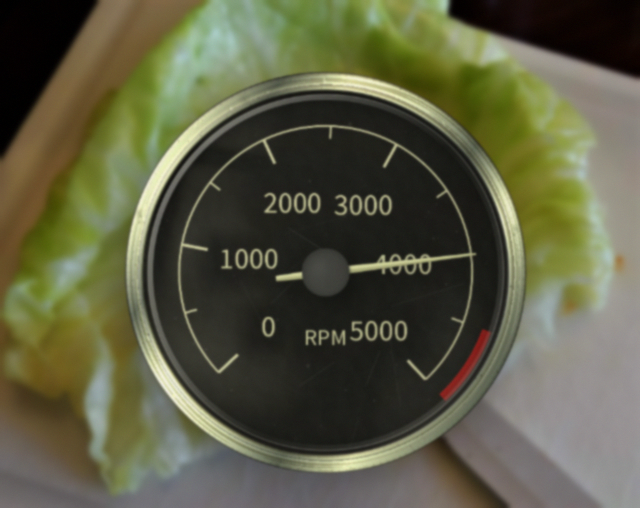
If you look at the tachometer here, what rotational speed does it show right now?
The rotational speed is 4000 rpm
